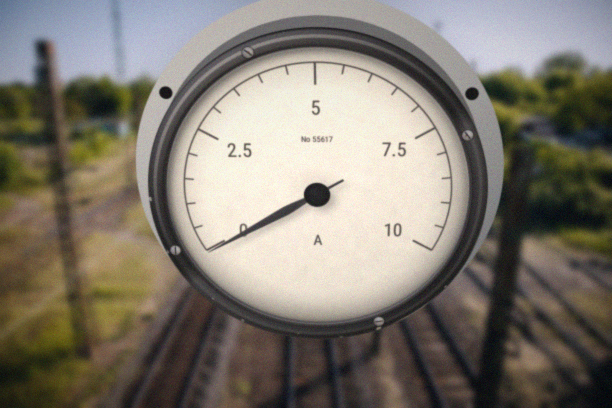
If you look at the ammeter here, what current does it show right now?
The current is 0 A
